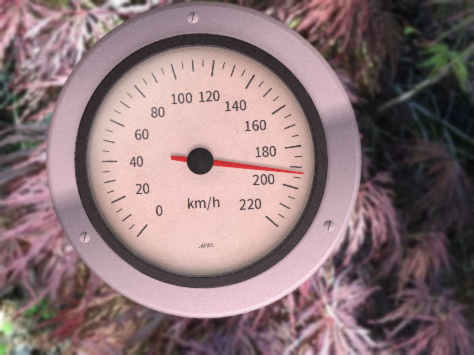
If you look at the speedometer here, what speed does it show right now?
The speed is 192.5 km/h
